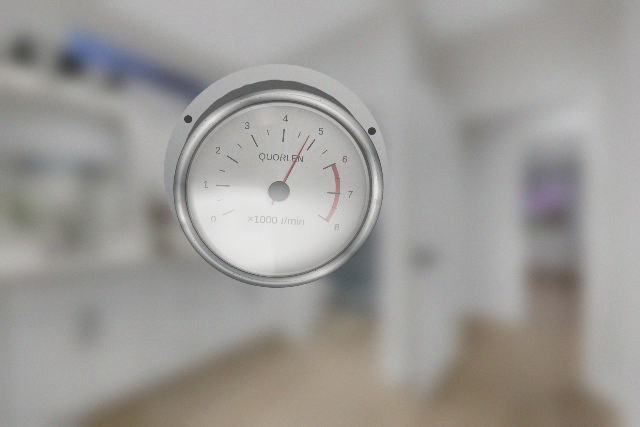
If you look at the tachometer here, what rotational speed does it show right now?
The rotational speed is 4750 rpm
